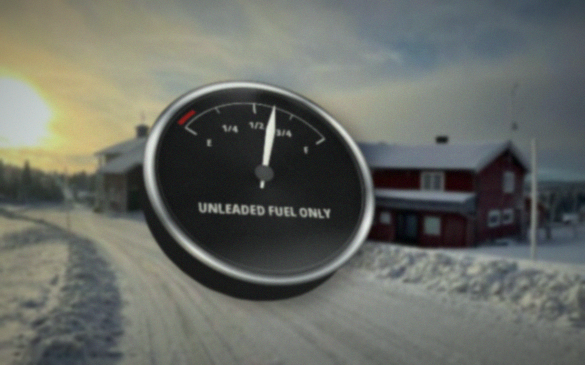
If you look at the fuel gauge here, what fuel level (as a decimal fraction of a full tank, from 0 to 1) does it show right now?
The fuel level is 0.625
